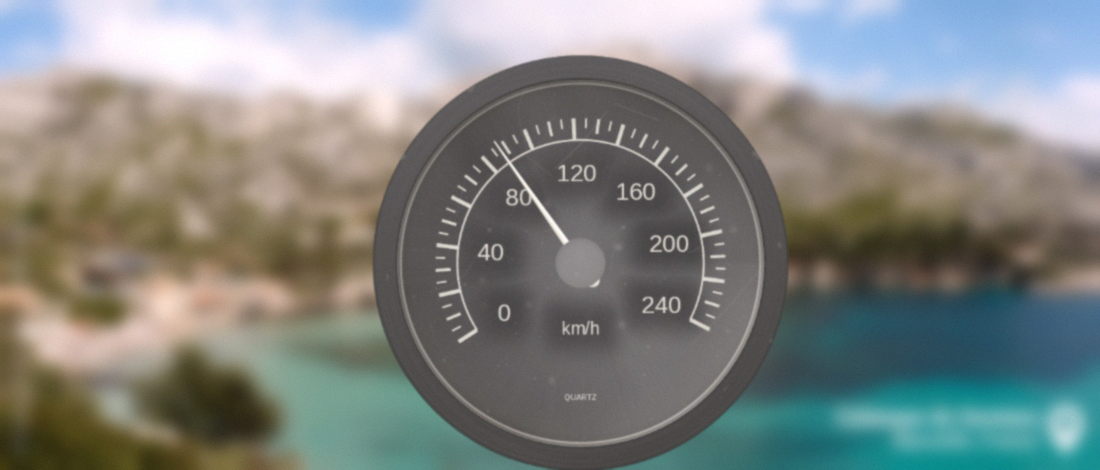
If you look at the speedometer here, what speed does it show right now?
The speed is 87.5 km/h
